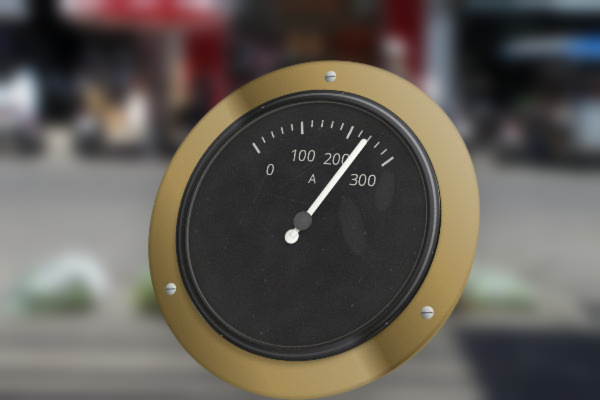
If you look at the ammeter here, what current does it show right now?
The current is 240 A
